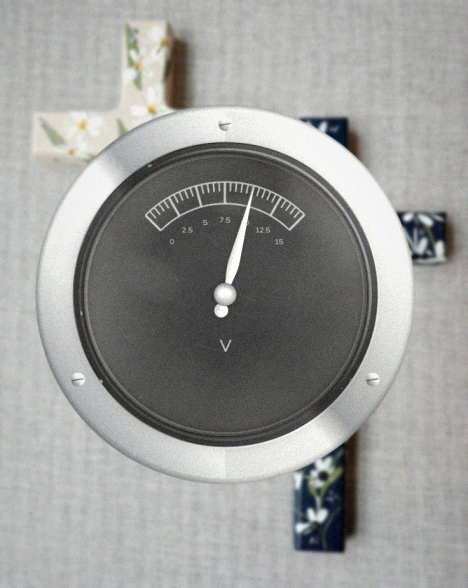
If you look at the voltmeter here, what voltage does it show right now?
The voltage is 10 V
